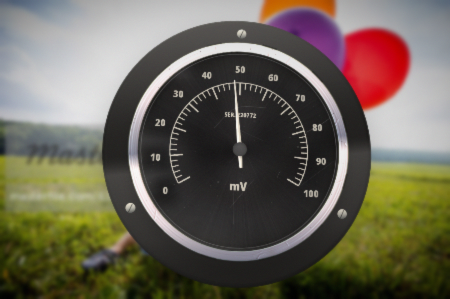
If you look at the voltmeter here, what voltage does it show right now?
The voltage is 48 mV
